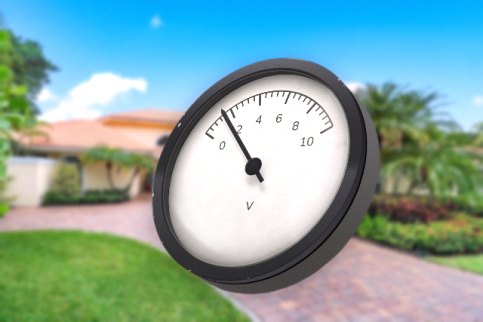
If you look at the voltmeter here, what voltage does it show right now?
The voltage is 1.6 V
